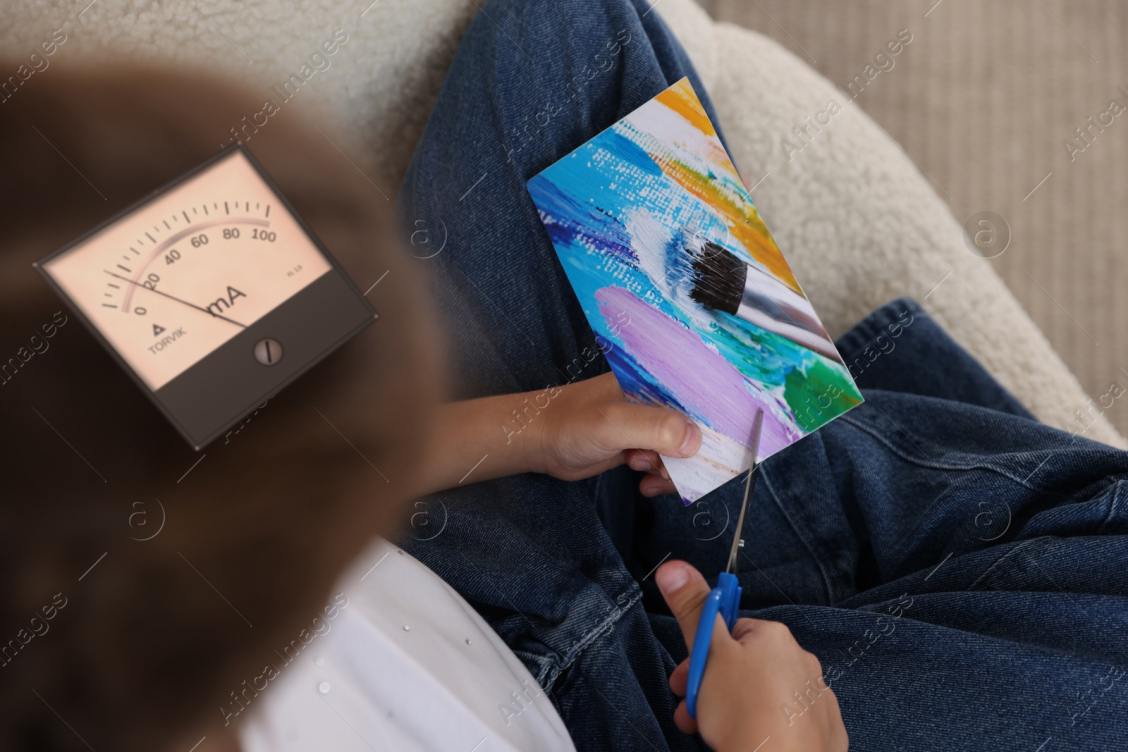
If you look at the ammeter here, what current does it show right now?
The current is 15 mA
